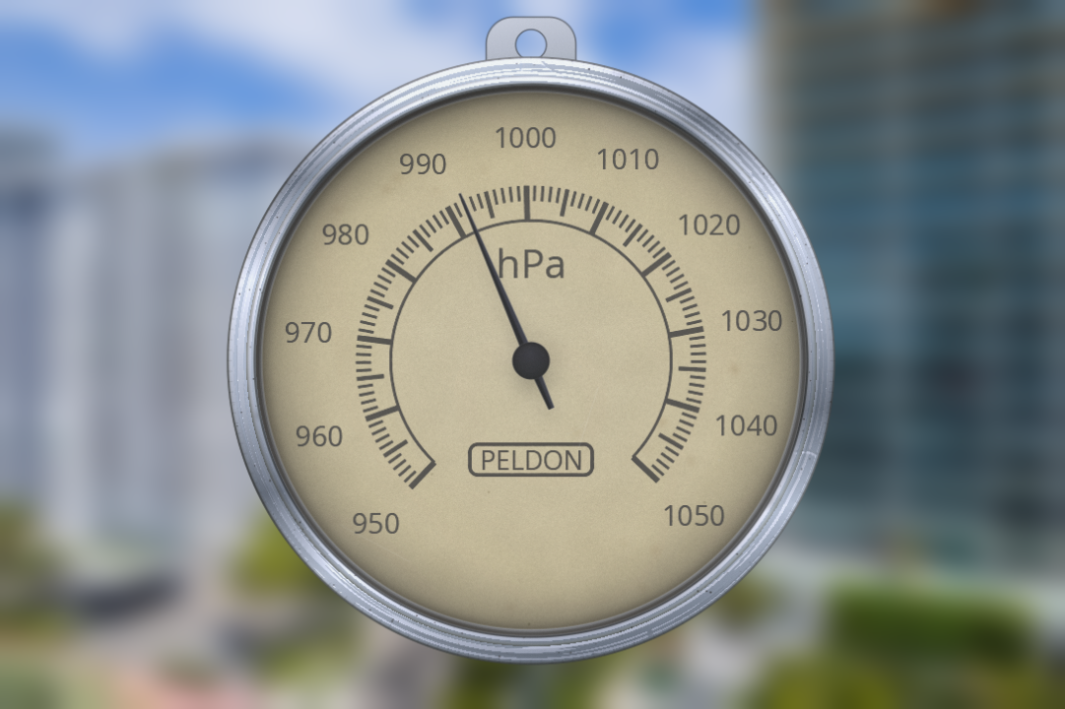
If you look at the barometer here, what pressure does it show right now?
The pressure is 992 hPa
